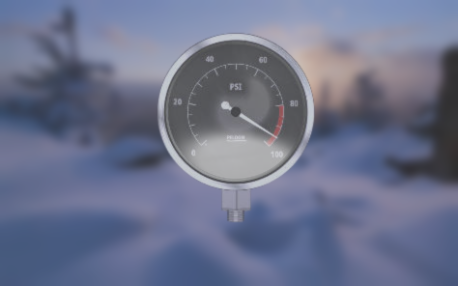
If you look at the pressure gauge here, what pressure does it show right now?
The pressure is 95 psi
